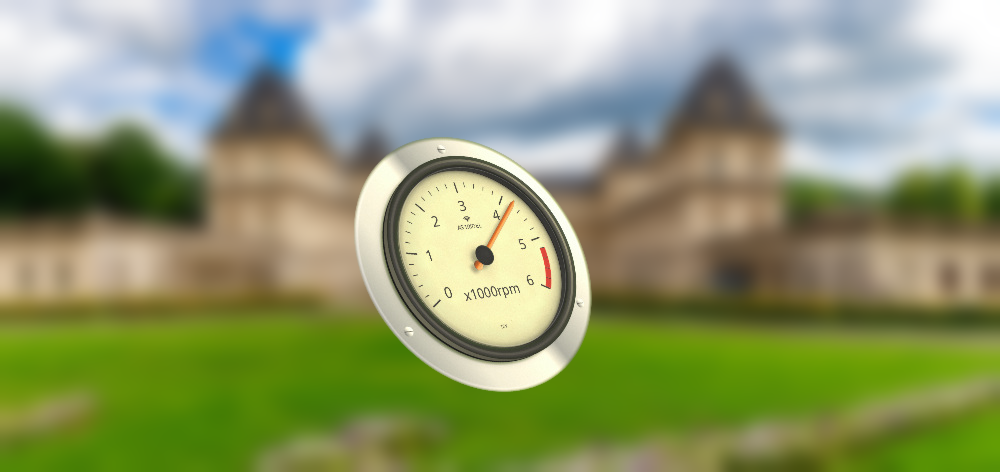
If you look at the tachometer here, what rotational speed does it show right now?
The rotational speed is 4200 rpm
